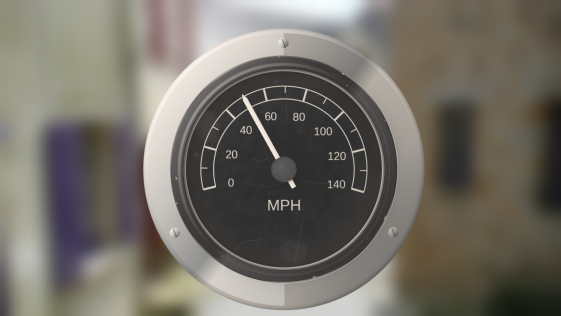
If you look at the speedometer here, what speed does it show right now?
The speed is 50 mph
